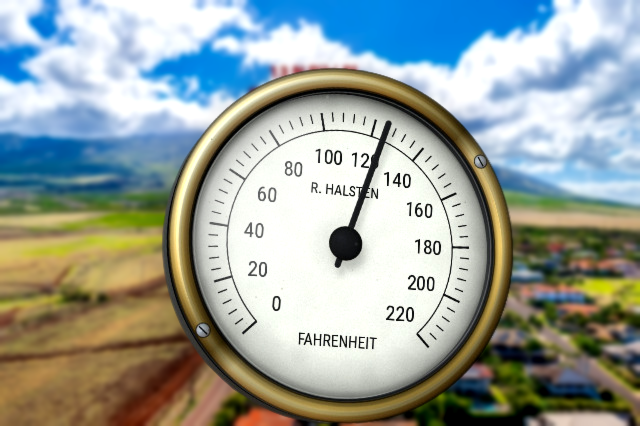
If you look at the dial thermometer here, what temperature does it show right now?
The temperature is 124 °F
